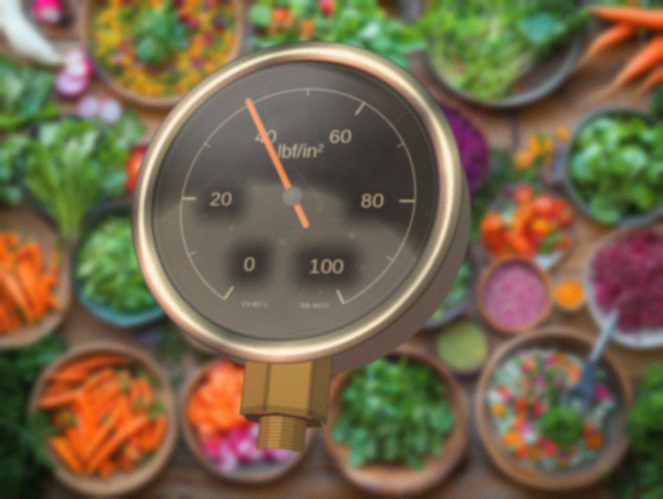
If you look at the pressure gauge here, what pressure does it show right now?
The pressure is 40 psi
